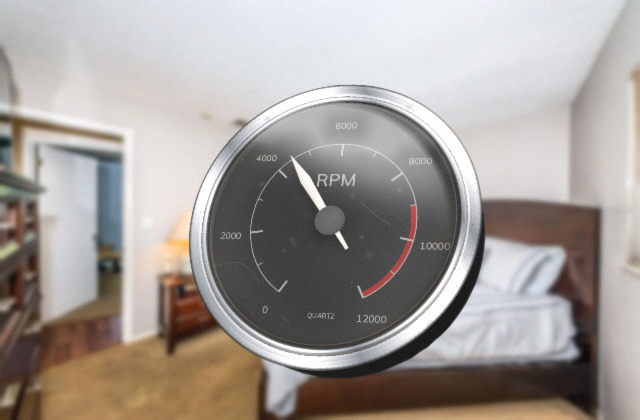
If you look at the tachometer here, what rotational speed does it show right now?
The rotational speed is 4500 rpm
